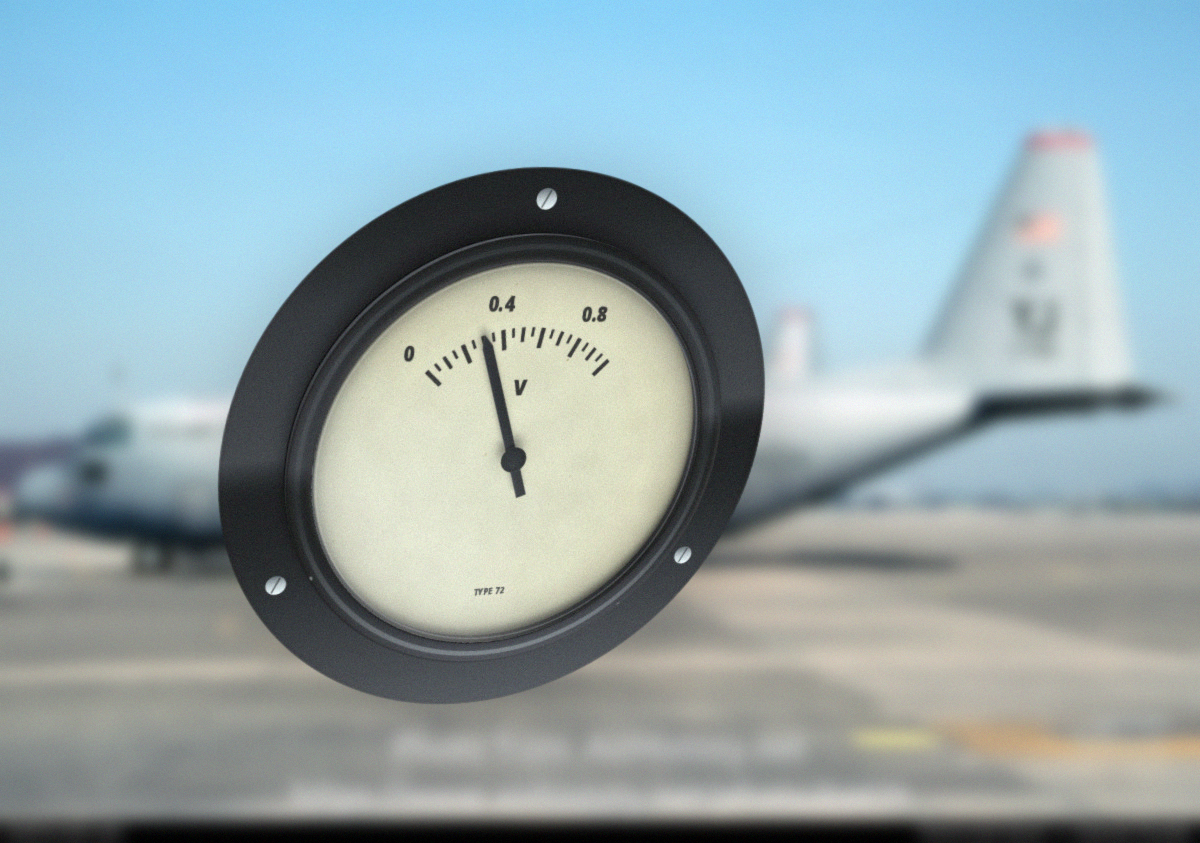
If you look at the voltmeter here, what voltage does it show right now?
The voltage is 0.3 V
